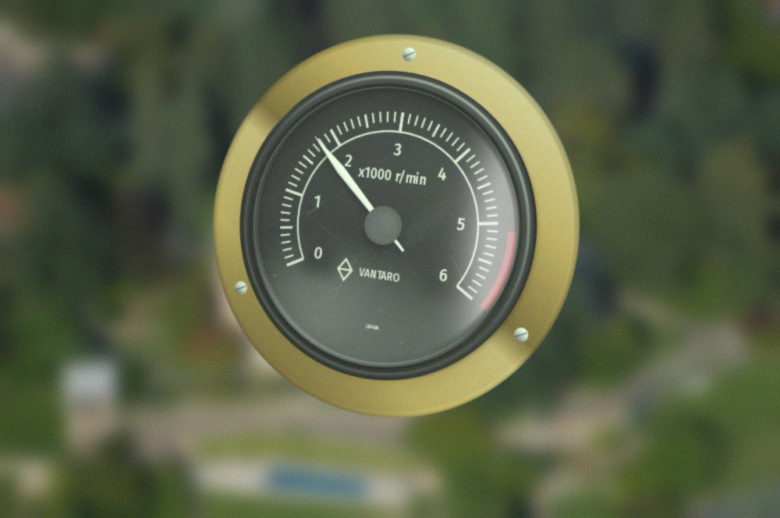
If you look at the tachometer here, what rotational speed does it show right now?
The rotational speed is 1800 rpm
